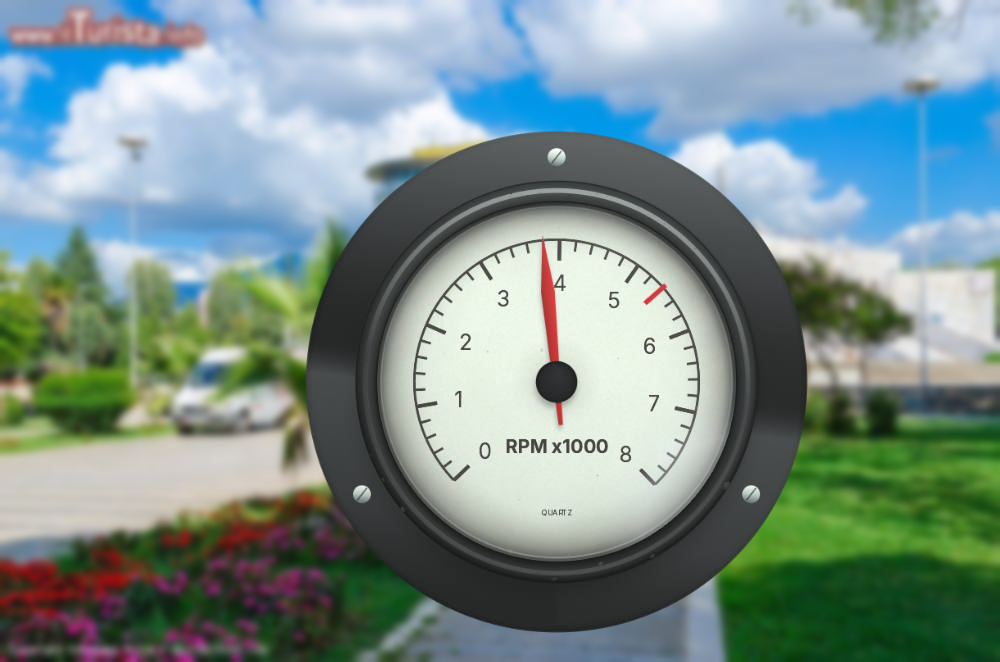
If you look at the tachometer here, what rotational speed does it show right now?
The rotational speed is 3800 rpm
